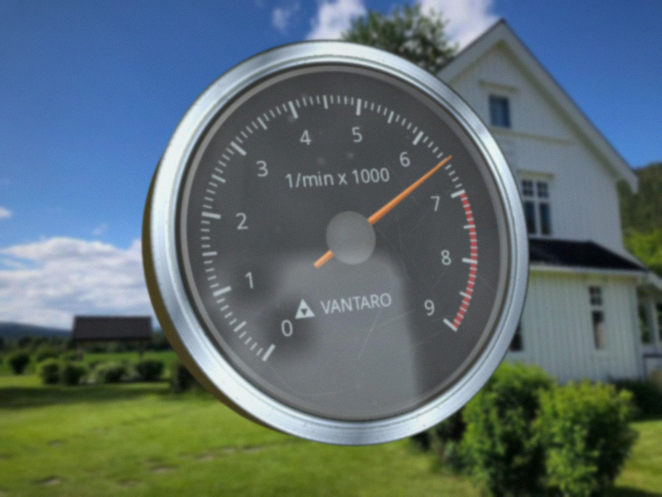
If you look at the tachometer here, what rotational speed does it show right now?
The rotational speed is 6500 rpm
